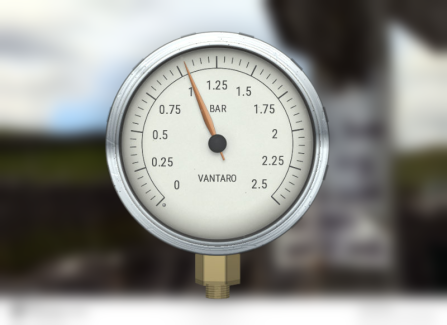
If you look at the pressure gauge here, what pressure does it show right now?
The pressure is 1.05 bar
